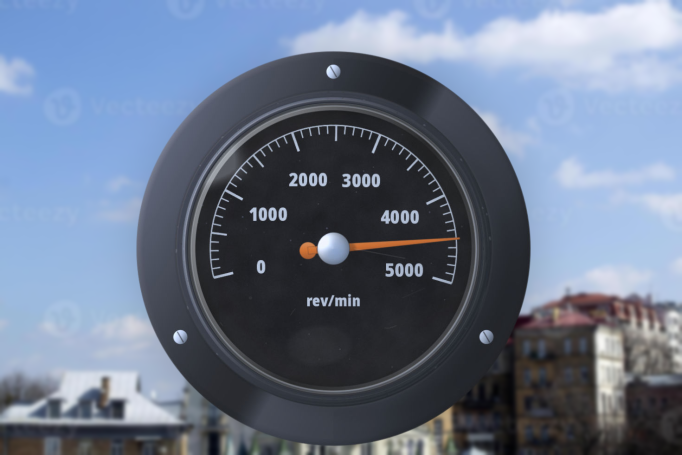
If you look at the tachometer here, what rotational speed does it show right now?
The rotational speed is 4500 rpm
